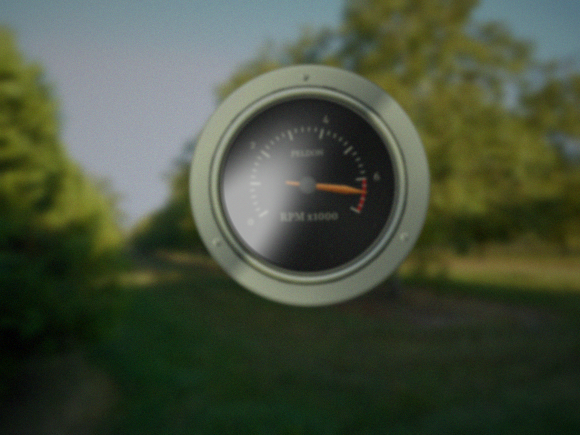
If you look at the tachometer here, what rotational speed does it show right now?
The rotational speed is 6400 rpm
